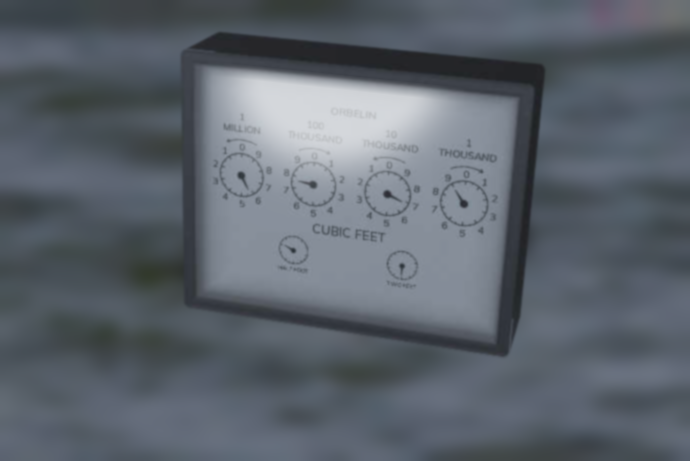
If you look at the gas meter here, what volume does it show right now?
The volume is 576900 ft³
